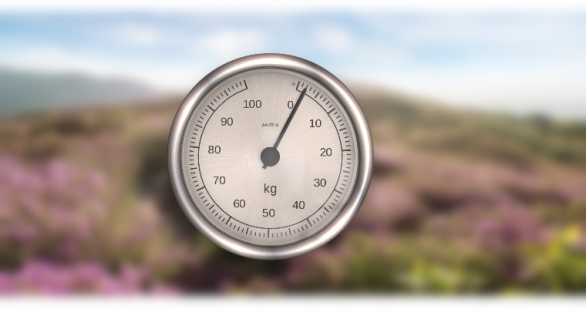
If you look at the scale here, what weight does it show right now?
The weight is 2 kg
